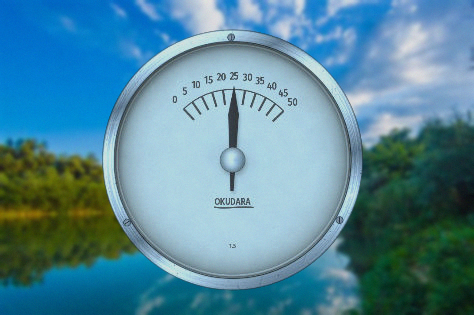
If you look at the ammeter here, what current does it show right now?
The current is 25 A
